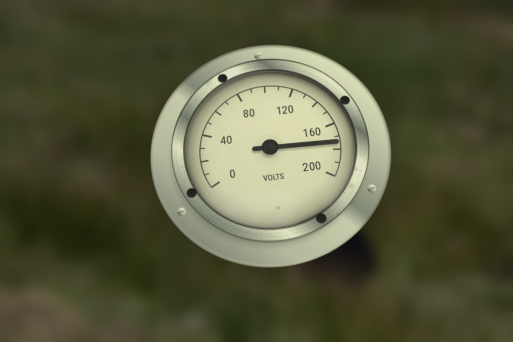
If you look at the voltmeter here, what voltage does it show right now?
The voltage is 175 V
